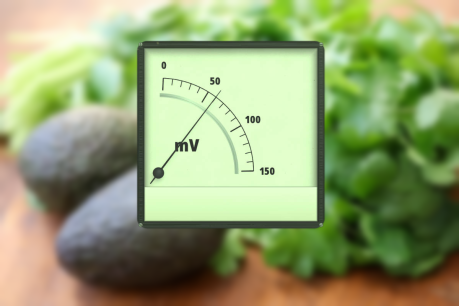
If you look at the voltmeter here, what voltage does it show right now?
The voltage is 60 mV
